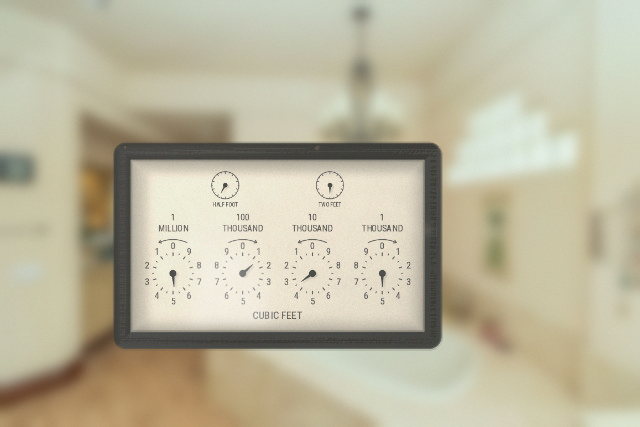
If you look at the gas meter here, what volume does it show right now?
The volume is 513500 ft³
